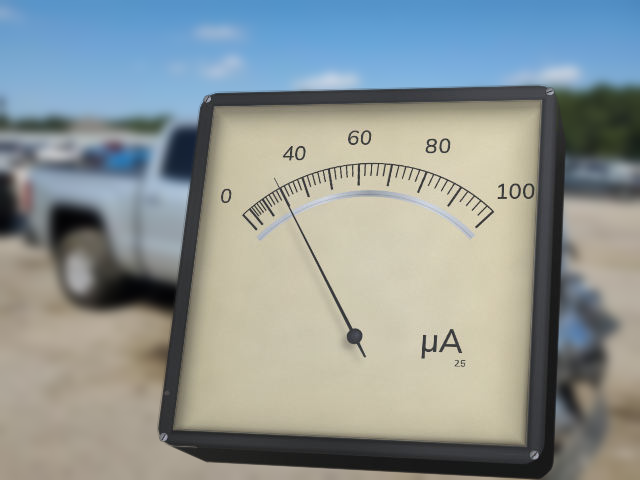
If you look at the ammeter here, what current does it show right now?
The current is 30 µA
